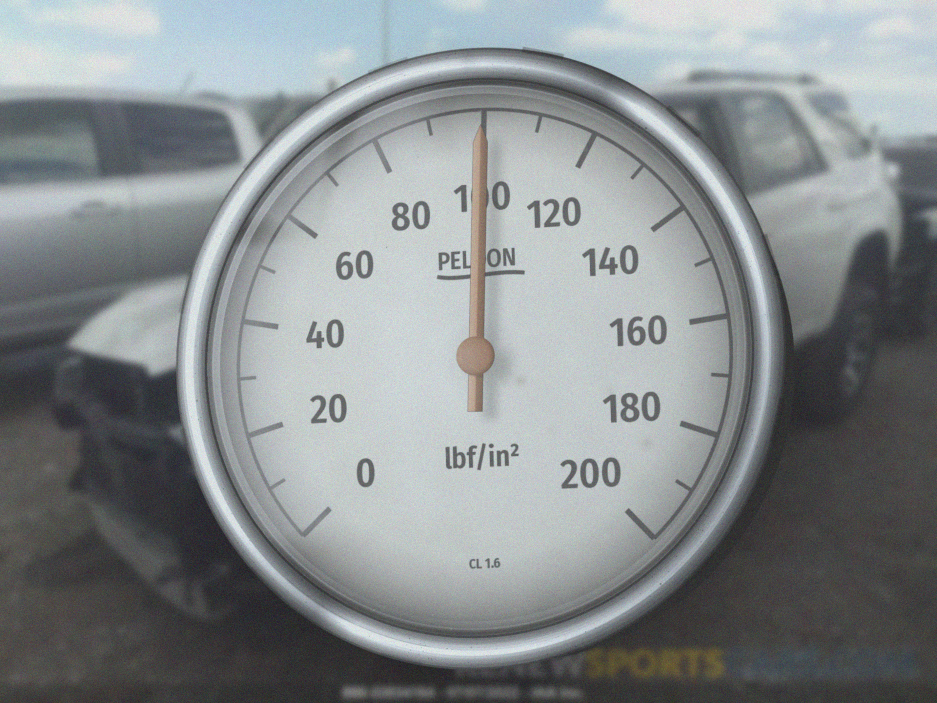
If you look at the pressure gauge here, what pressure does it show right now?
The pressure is 100 psi
